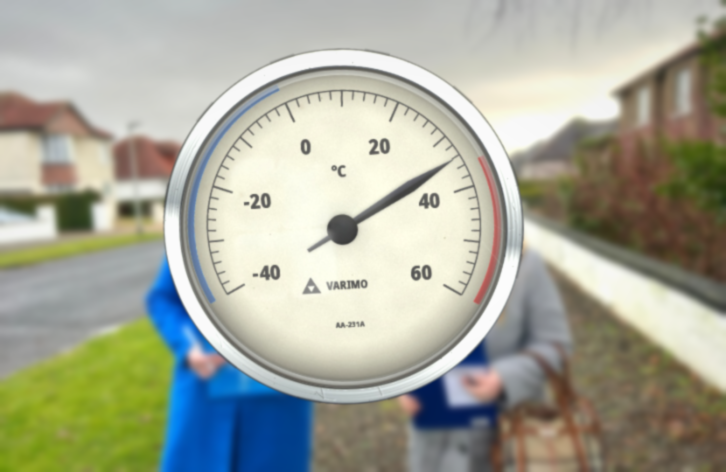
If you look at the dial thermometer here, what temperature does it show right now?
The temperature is 34 °C
